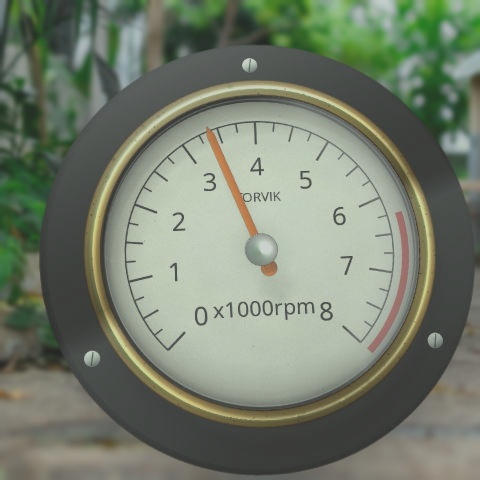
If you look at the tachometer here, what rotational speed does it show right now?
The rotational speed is 3375 rpm
